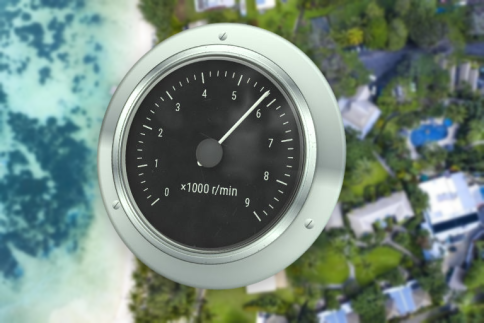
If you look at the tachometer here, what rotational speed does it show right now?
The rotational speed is 5800 rpm
